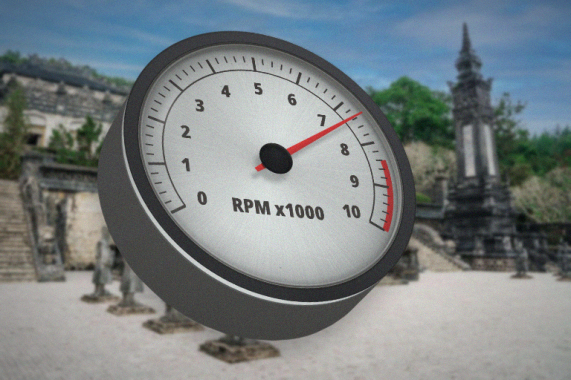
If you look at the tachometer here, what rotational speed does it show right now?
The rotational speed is 7400 rpm
